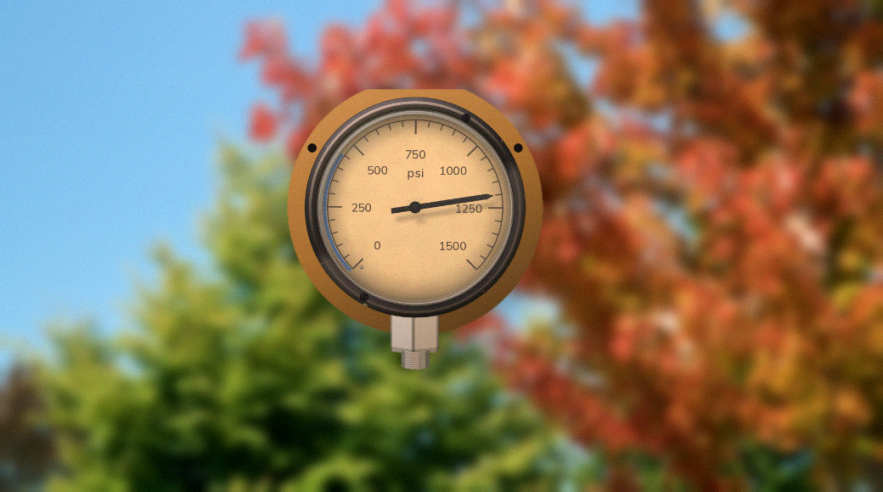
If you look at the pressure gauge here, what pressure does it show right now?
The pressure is 1200 psi
